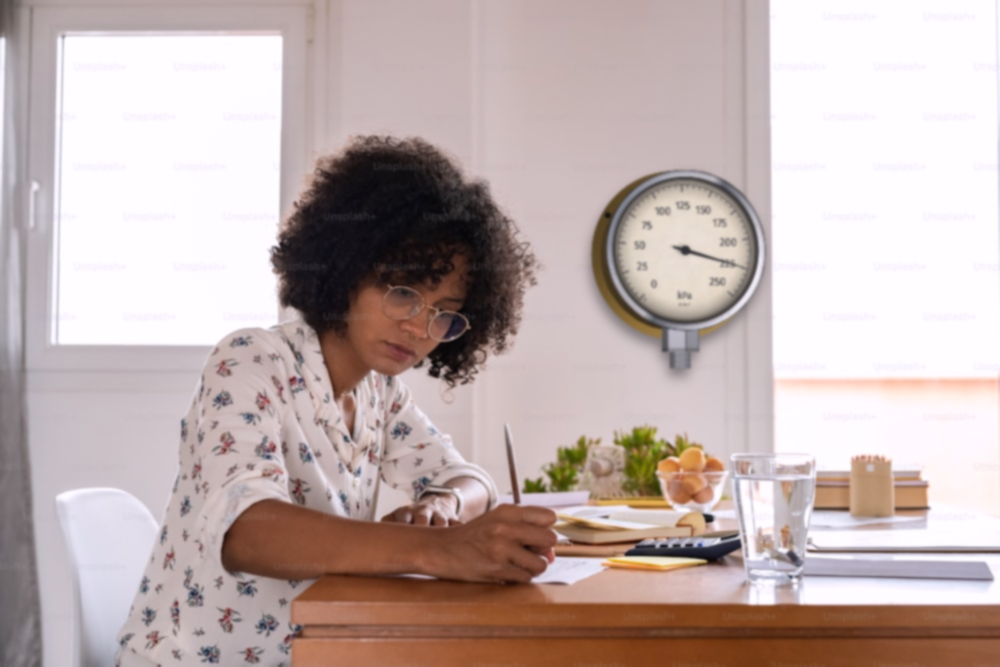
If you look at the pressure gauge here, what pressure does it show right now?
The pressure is 225 kPa
